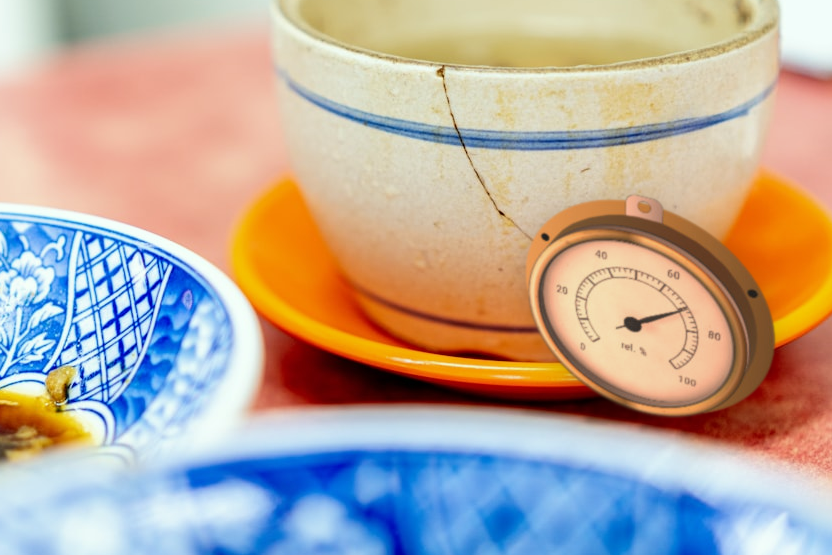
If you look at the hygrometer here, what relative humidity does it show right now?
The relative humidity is 70 %
